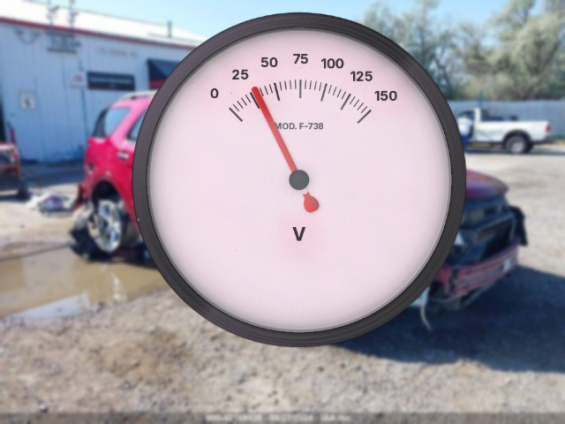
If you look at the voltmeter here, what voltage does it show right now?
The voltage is 30 V
